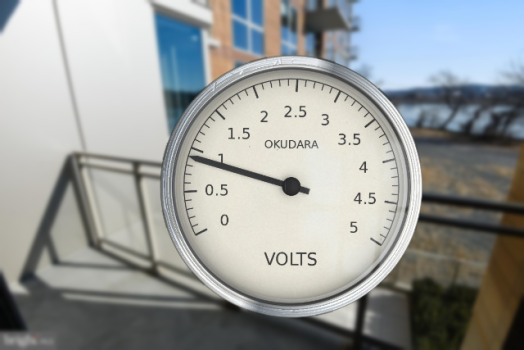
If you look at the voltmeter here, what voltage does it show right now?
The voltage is 0.9 V
